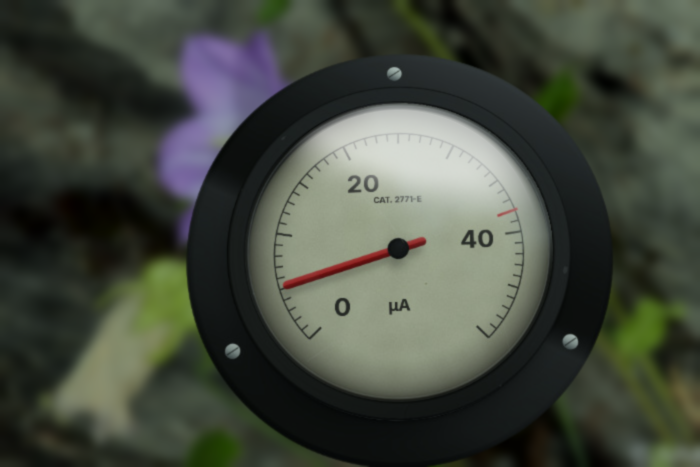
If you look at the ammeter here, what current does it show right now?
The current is 5 µA
